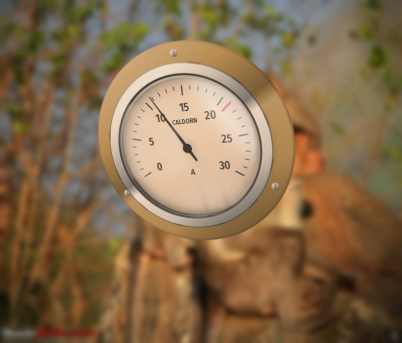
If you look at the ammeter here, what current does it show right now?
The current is 11 A
